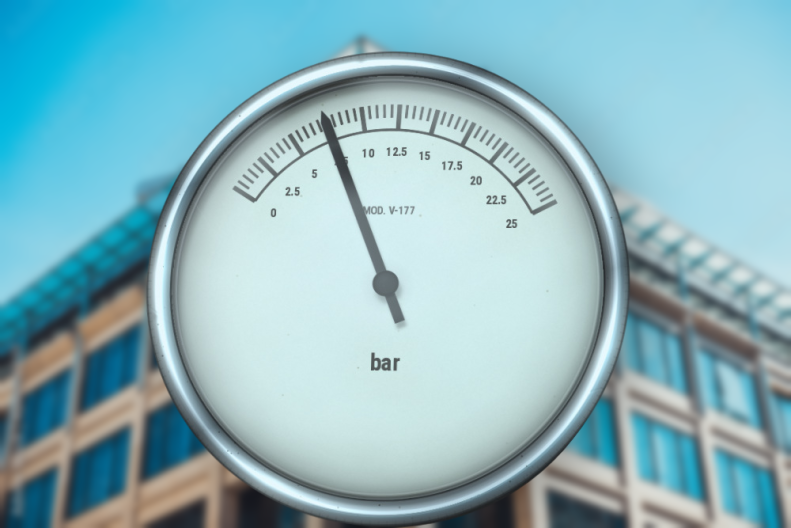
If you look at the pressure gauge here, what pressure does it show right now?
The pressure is 7.5 bar
